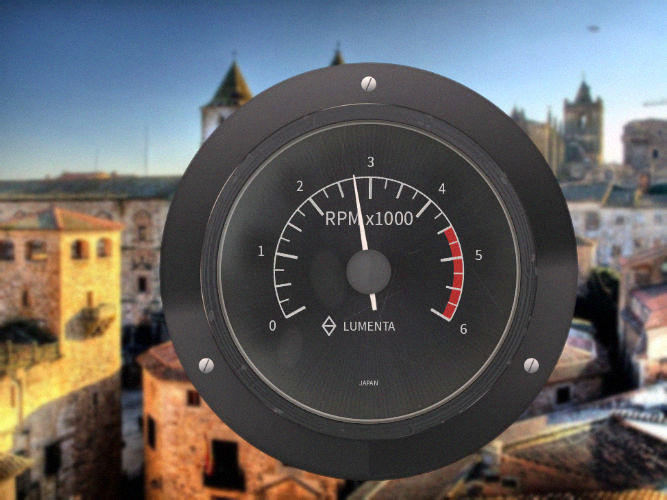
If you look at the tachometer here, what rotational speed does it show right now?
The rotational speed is 2750 rpm
